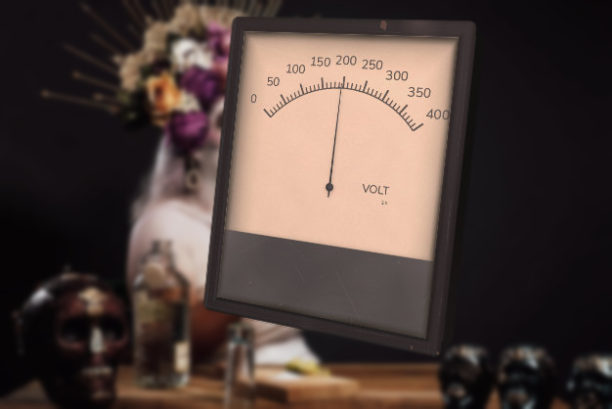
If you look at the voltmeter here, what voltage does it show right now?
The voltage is 200 V
